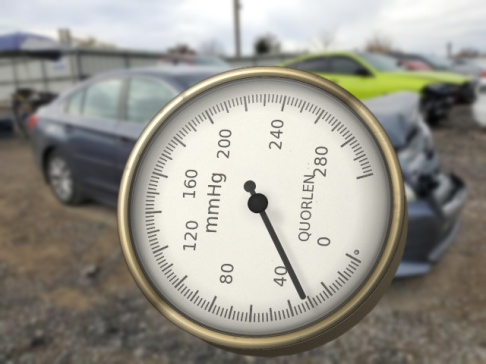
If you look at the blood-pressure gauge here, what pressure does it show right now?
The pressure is 32 mmHg
